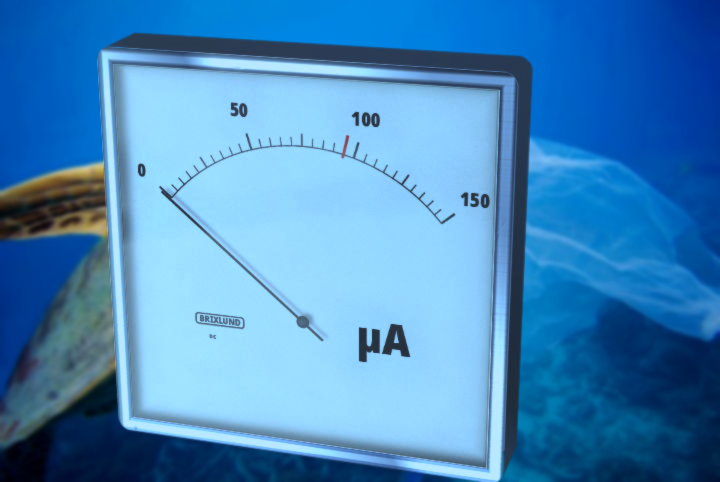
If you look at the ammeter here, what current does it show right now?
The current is 0 µA
